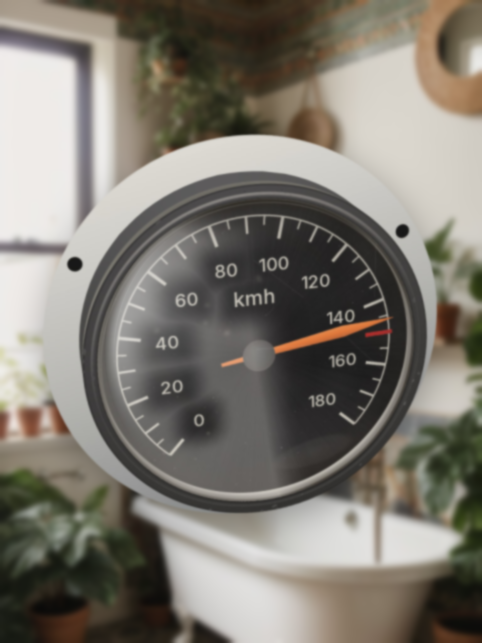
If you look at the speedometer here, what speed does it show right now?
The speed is 145 km/h
